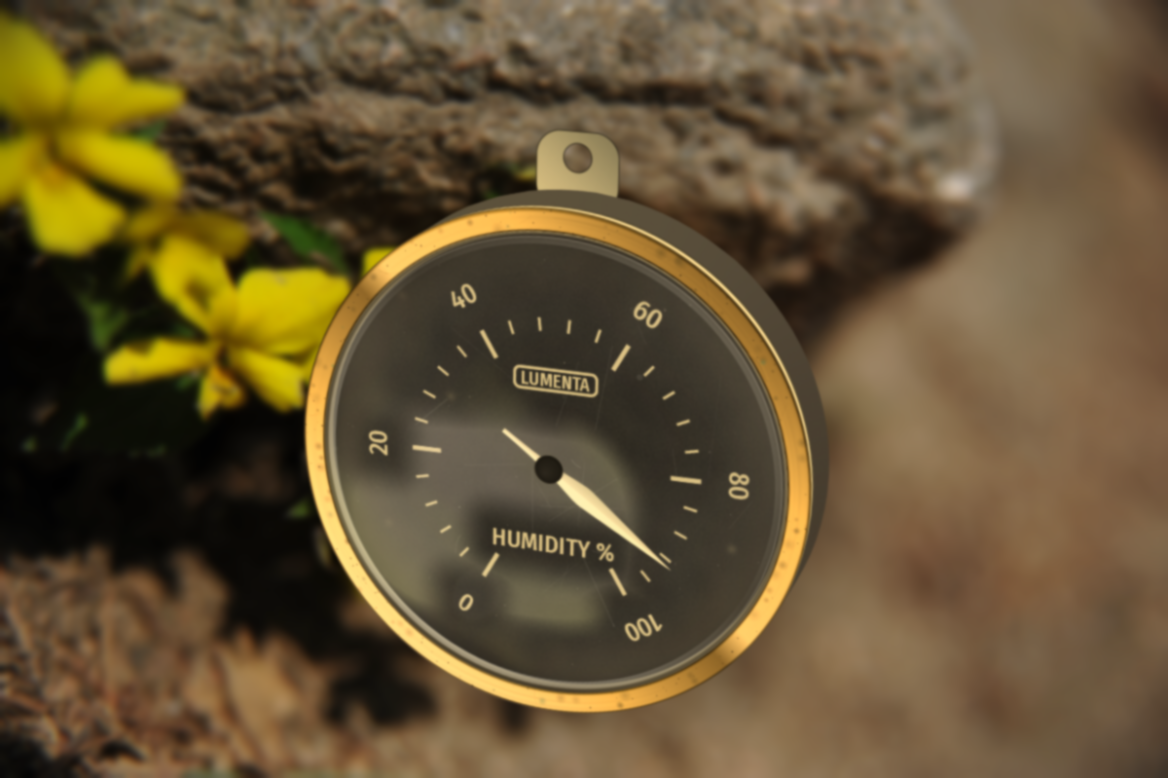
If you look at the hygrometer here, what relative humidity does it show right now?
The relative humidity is 92 %
